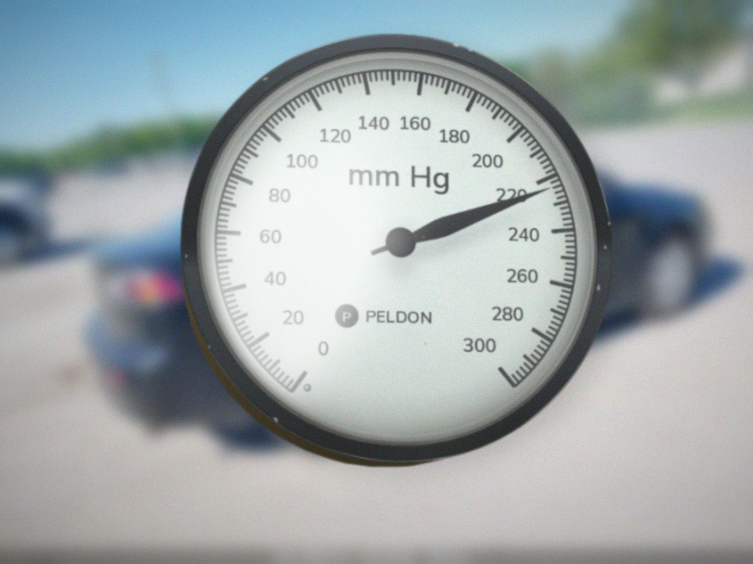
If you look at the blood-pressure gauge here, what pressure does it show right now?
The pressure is 224 mmHg
